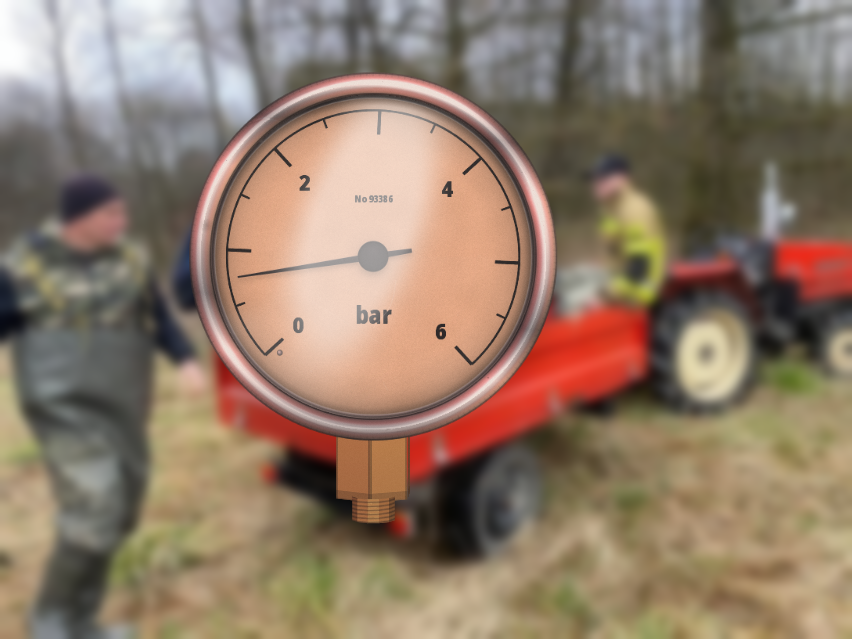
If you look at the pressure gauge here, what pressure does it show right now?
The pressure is 0.75 bar
